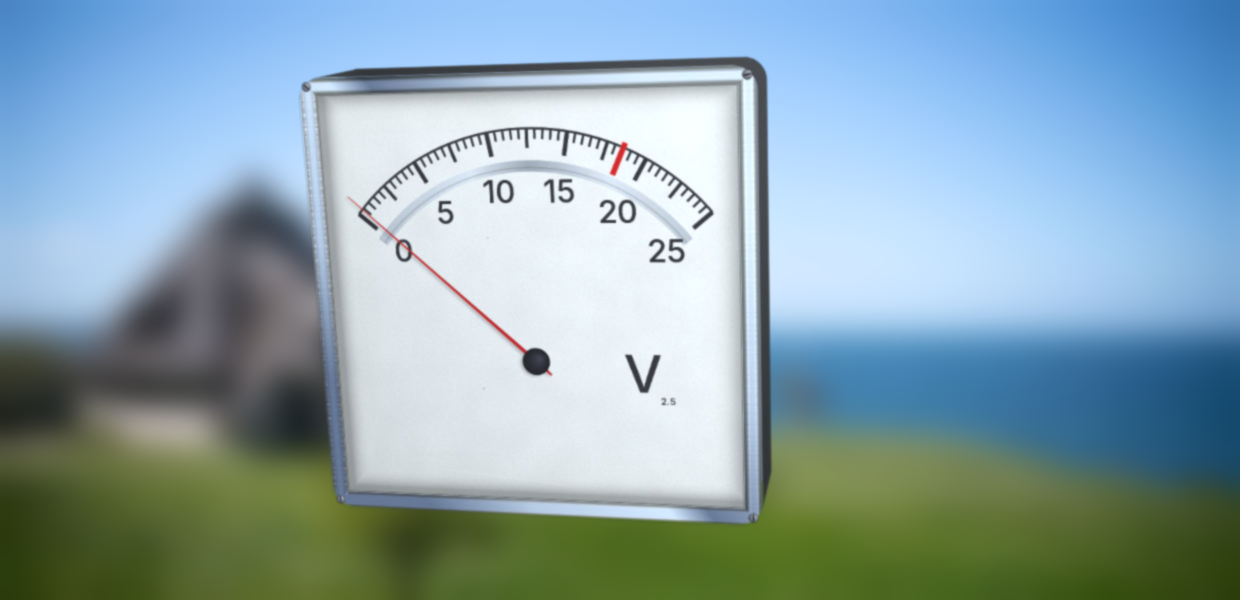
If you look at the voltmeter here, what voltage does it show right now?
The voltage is 0.5 V
